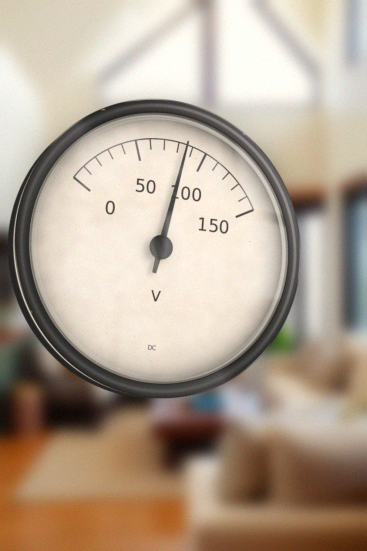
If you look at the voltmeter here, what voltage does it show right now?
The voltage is 85 V
